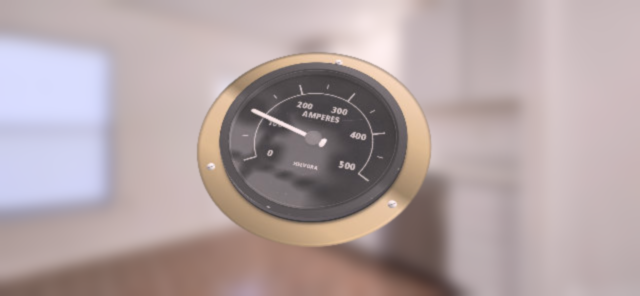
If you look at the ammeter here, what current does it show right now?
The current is 100 A
